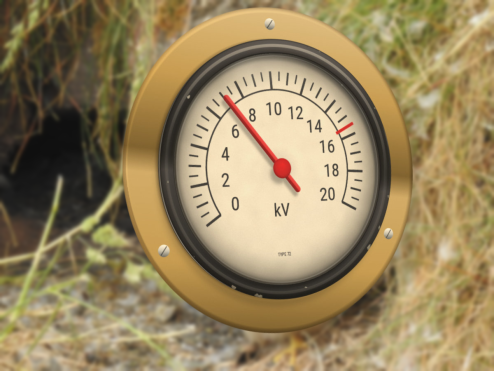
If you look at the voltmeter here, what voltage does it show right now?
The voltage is 7 kV
